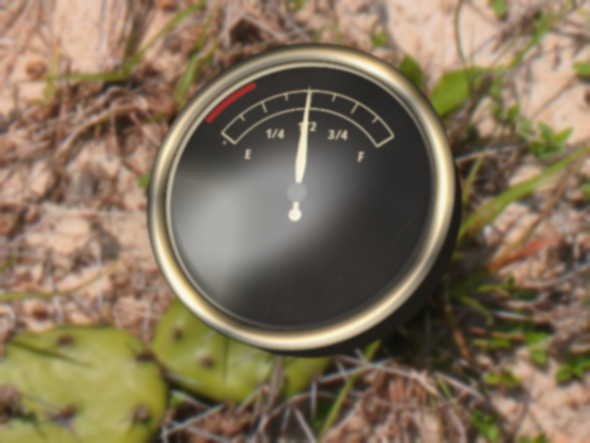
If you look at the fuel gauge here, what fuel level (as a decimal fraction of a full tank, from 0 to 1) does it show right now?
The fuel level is 0.5
